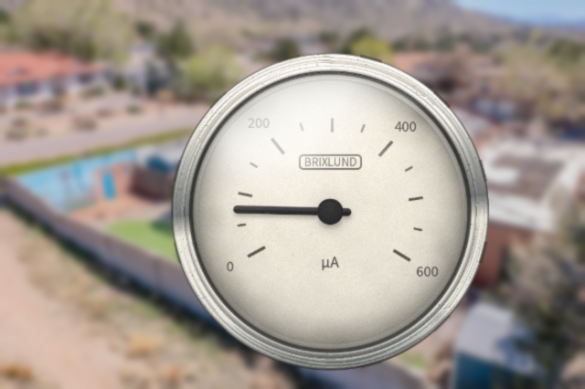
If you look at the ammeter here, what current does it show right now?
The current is 75 µA
